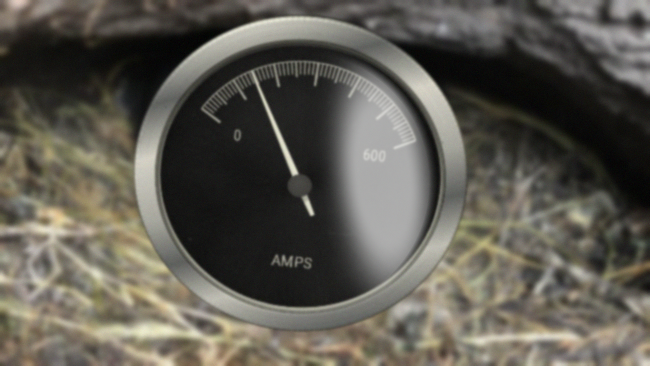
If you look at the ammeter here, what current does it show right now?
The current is 150 A
